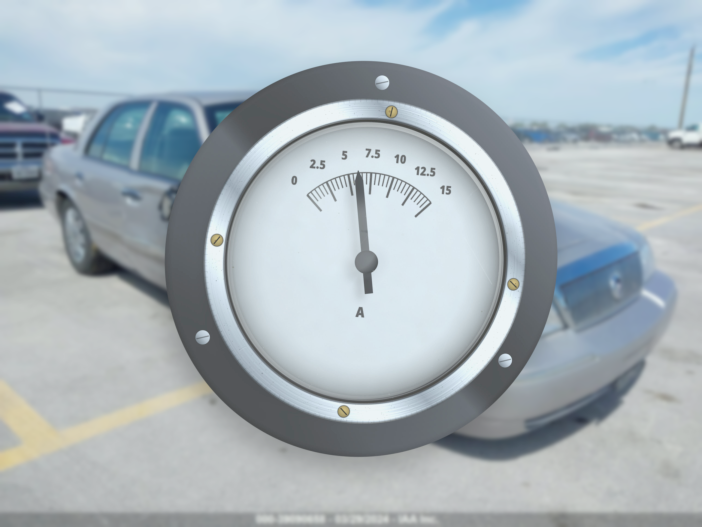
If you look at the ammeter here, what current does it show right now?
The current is 6 A
